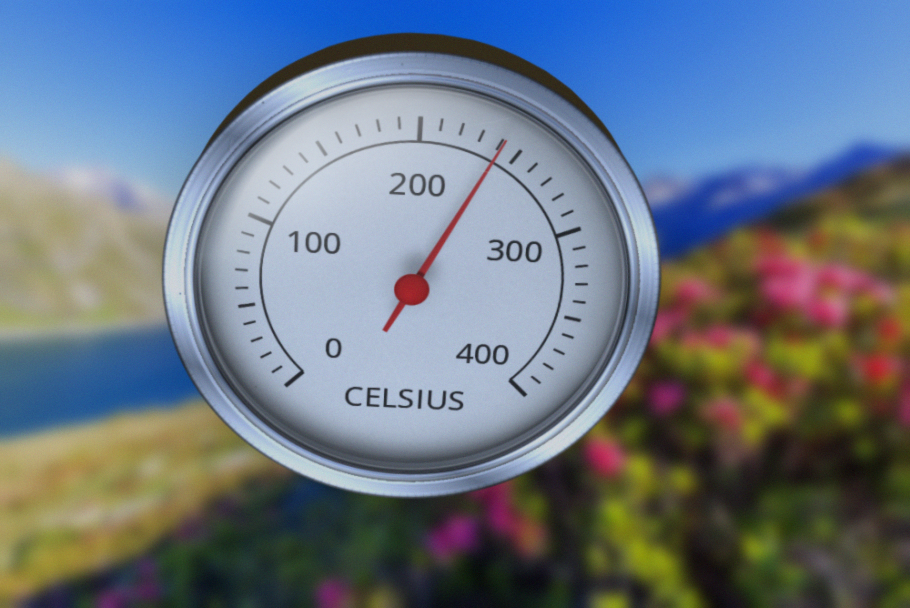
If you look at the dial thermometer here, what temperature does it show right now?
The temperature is 240 °C
